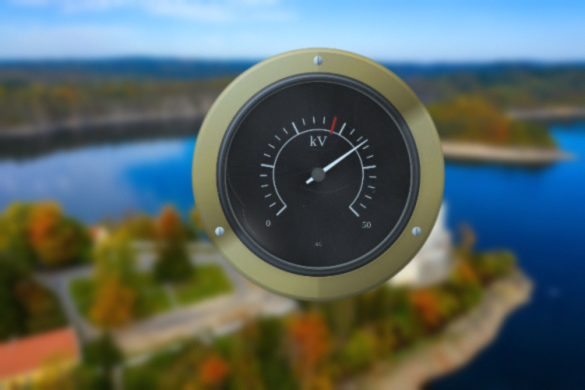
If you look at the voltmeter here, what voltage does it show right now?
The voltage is 35 kV
